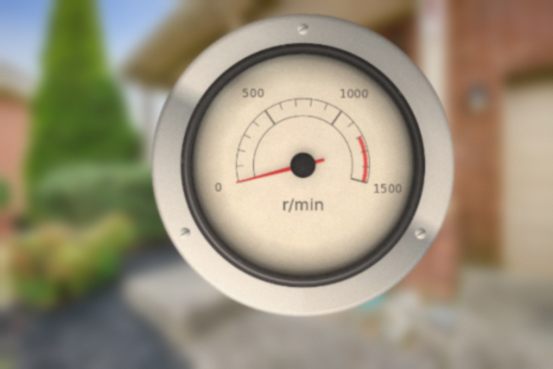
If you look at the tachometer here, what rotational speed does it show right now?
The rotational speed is 0 rpm
